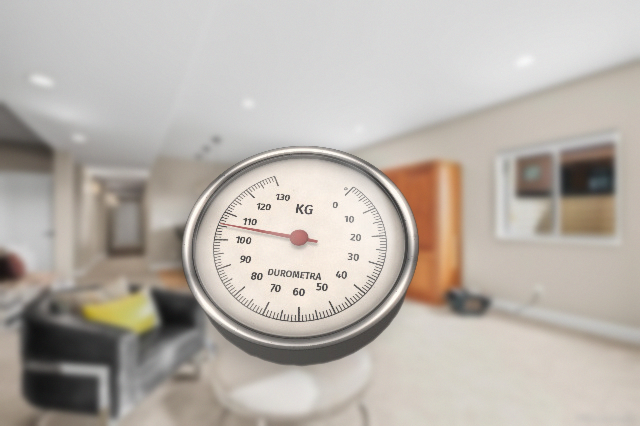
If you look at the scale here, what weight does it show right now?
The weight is 105 kg
